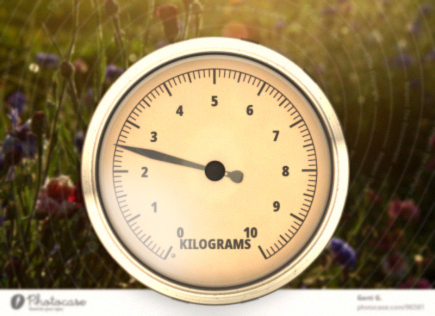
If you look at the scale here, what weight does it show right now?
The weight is 2.5 kg
